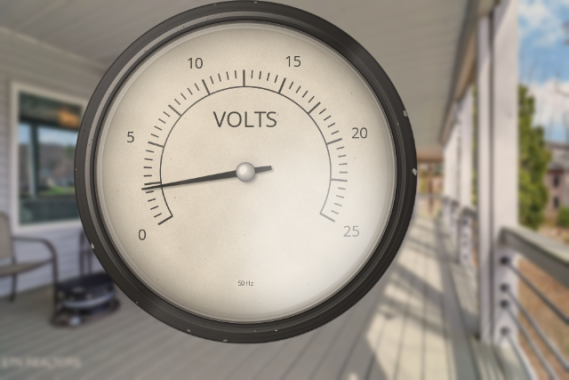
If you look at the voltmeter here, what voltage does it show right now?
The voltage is 2.25 V
